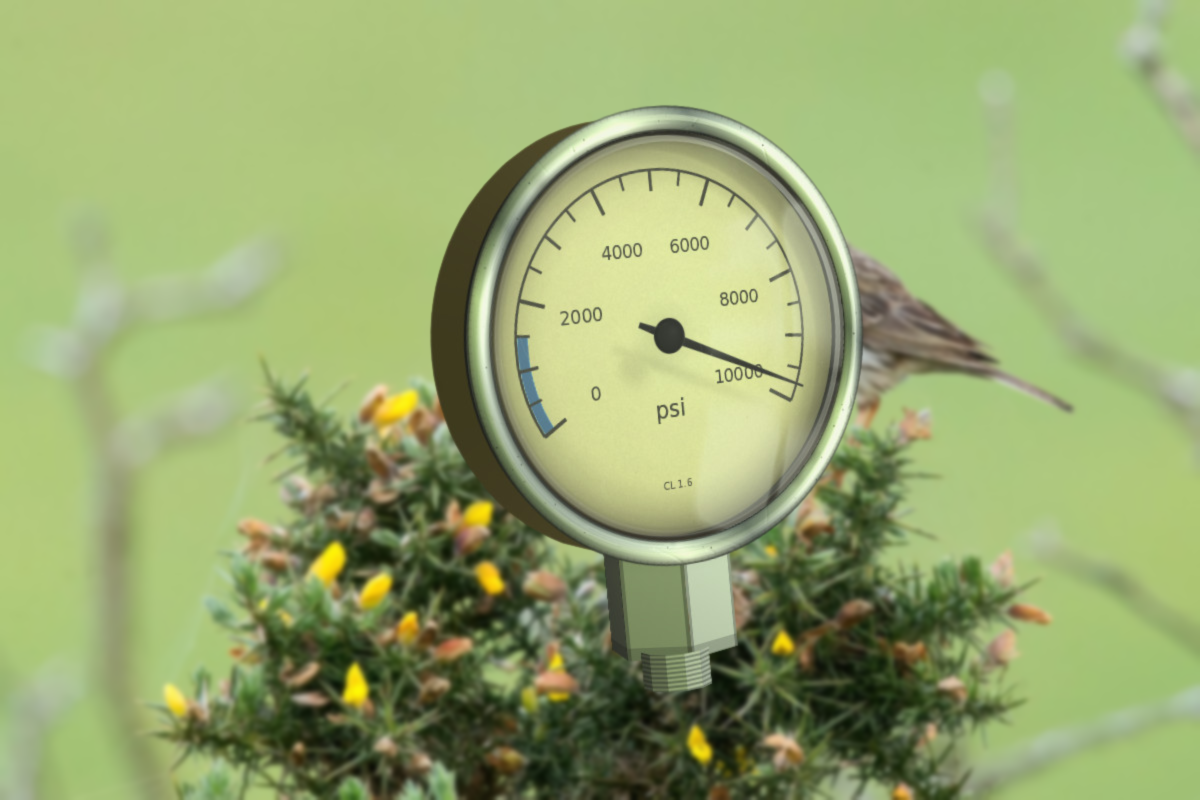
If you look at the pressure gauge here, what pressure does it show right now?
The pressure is 9750 psi
